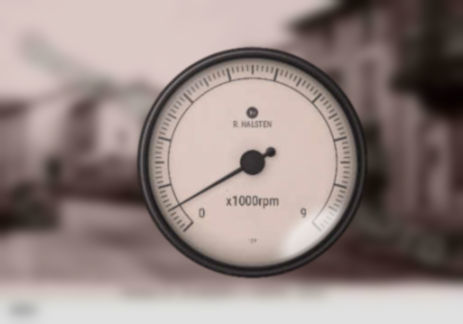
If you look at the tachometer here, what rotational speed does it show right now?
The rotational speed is 500 rpm
